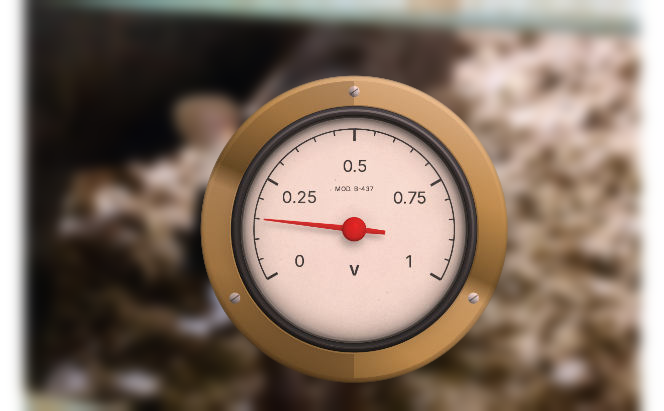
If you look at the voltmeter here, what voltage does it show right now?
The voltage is 0.15 V
